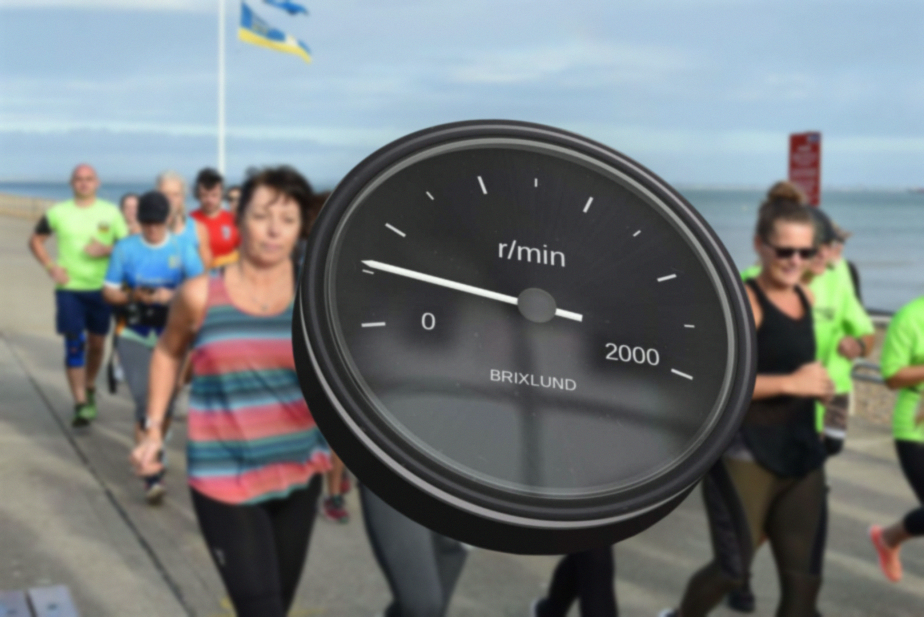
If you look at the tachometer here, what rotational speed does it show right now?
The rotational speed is 200 rpm
